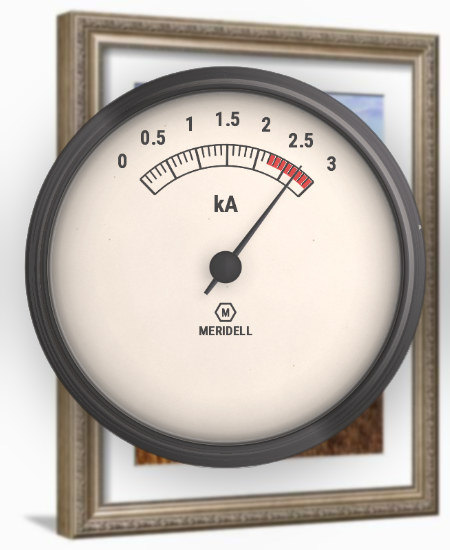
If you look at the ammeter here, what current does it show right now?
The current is 2.7 kA
